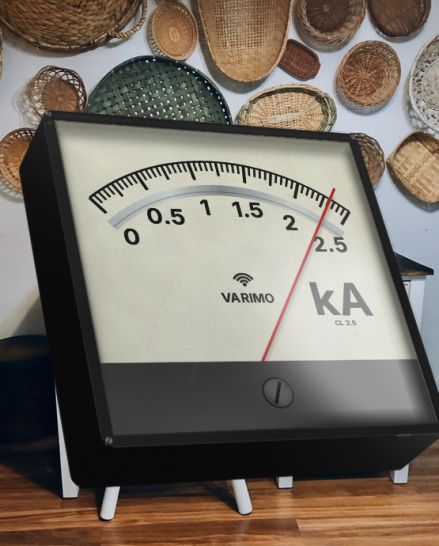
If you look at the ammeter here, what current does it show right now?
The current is 2.3 kA
